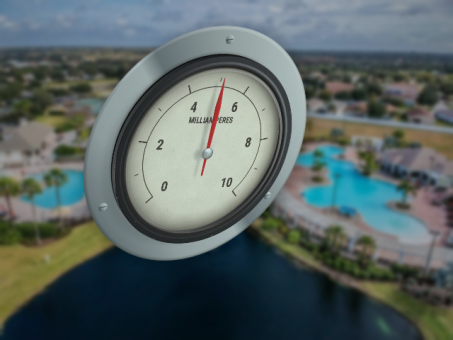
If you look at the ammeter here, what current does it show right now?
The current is 5 mA
